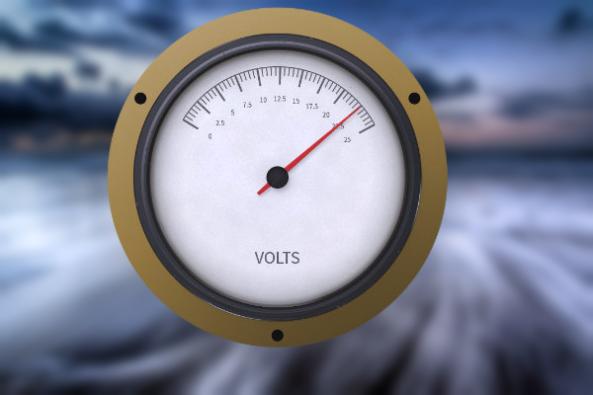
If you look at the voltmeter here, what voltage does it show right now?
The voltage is 22.5 V
